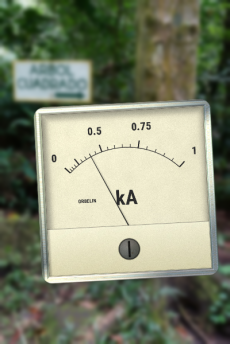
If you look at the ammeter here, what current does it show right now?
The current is 0.4 kA
